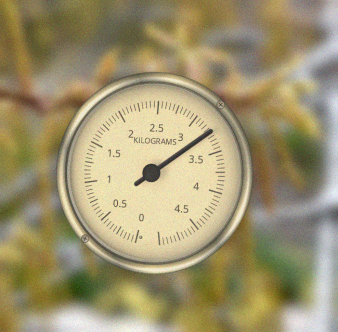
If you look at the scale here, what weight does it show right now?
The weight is 3.25 kg
